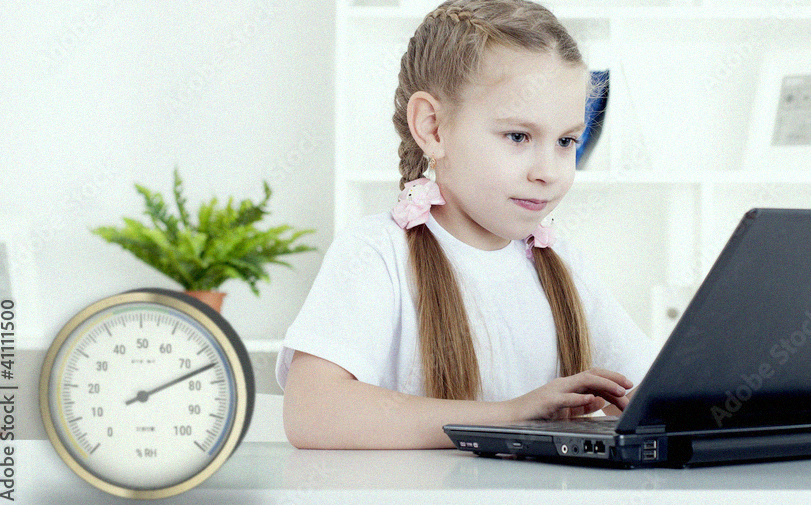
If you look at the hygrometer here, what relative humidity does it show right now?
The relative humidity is 75 %
